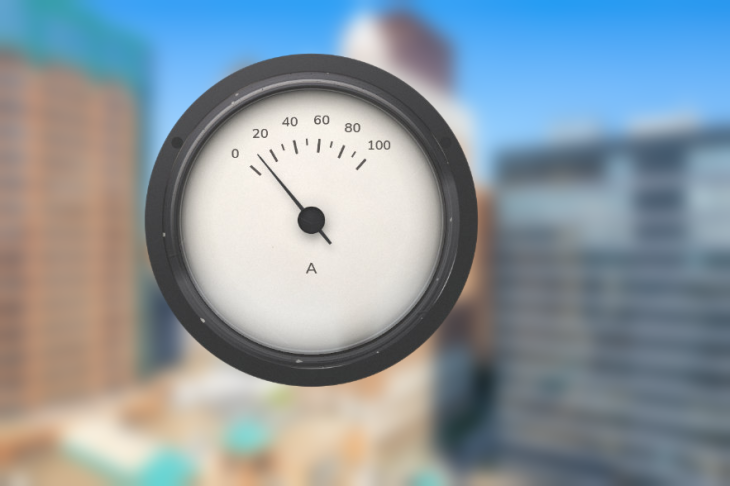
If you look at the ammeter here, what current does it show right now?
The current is 10 A
